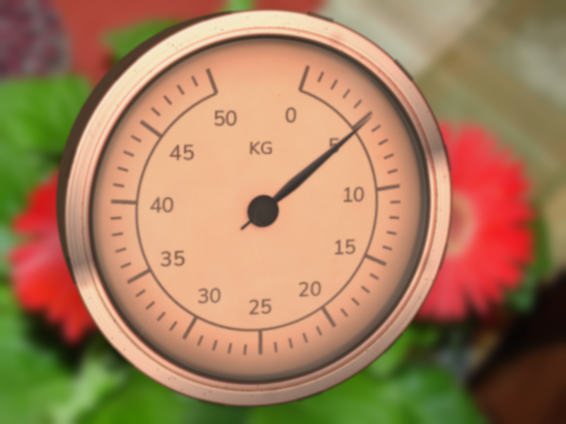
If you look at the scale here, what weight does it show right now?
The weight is 5 kg
